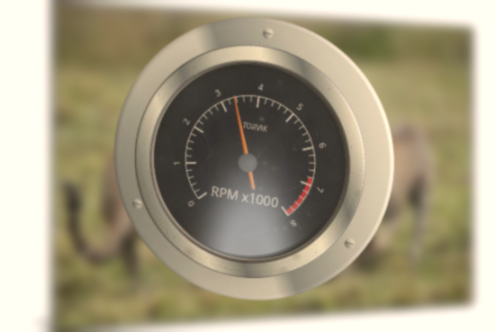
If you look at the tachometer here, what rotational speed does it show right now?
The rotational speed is 3400 rpm
